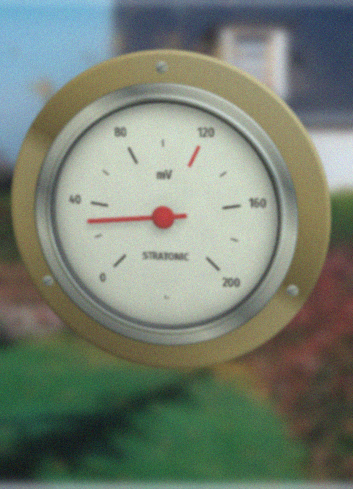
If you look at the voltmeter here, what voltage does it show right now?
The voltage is 30 mV
